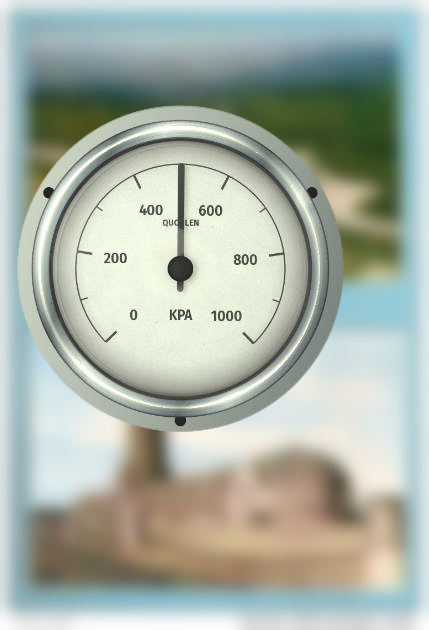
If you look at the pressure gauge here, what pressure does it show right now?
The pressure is 500 kPa
